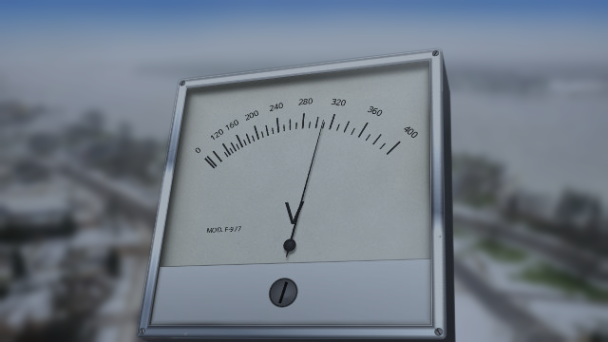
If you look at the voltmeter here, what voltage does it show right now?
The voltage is 310 V
